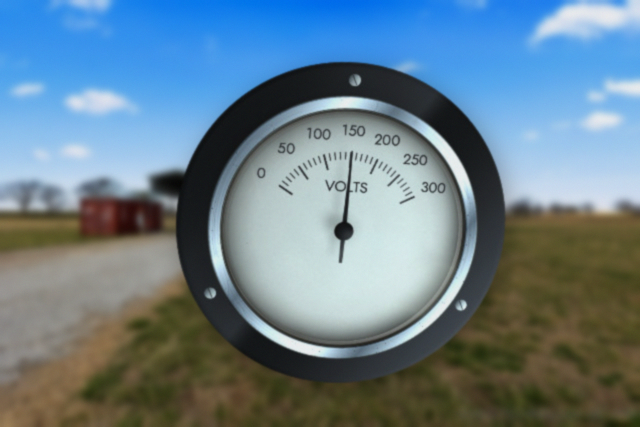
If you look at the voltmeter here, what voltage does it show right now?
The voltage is 150 V
